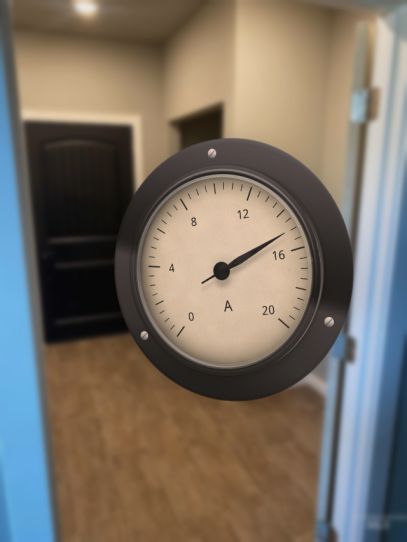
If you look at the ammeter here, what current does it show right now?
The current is 15 A
